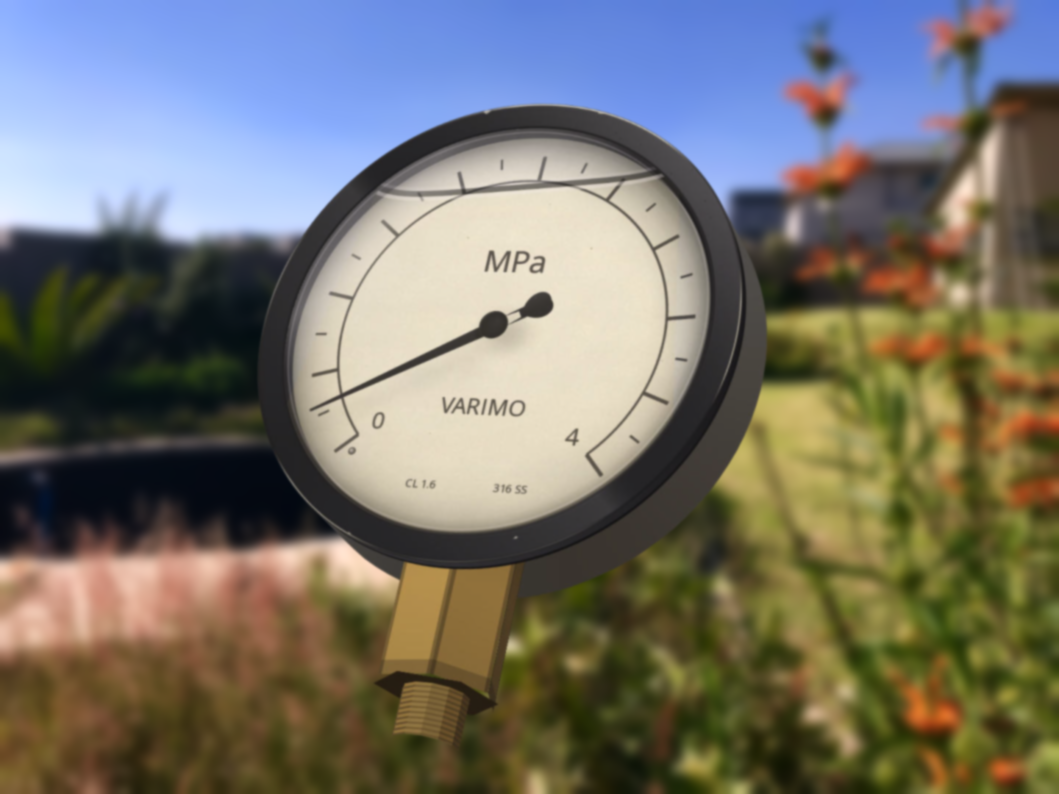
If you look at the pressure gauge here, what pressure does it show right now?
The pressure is 0.2 MPa
